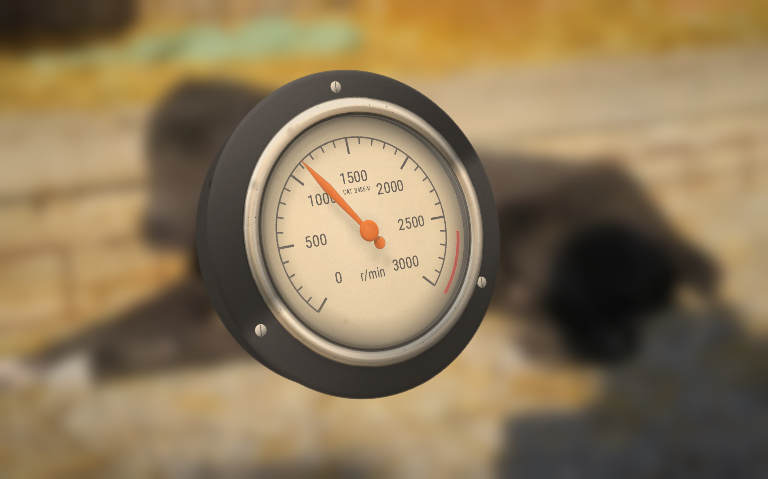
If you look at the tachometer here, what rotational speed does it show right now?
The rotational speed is 1100 rpm
